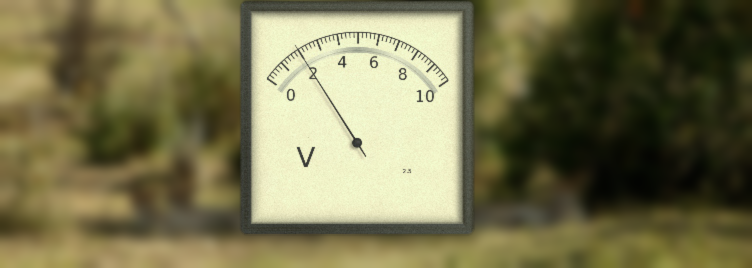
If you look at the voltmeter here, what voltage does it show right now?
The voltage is 2 V
